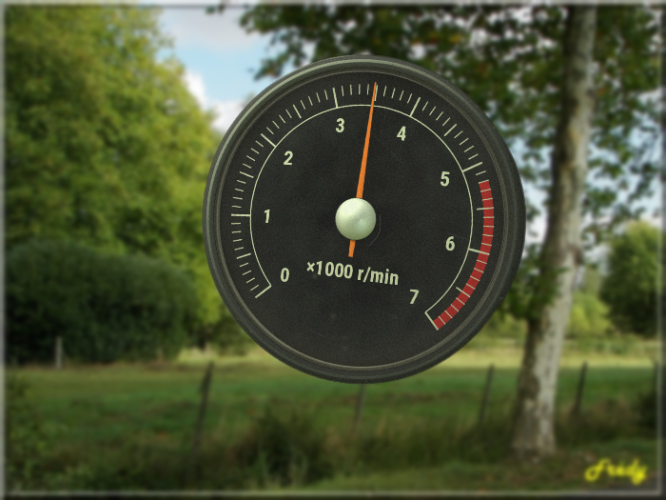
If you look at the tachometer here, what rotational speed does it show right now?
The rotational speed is 3500 rpm
